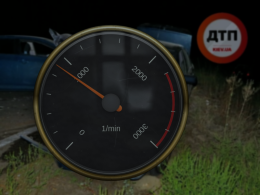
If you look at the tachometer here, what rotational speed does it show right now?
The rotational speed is 900 rpm
